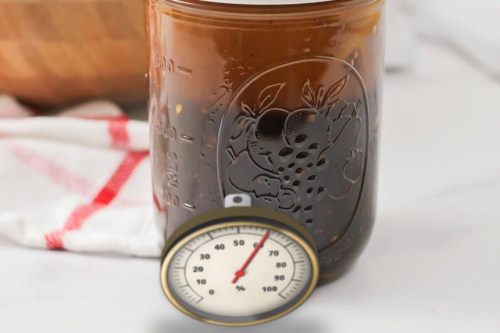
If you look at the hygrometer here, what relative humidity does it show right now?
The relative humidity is 60 %
